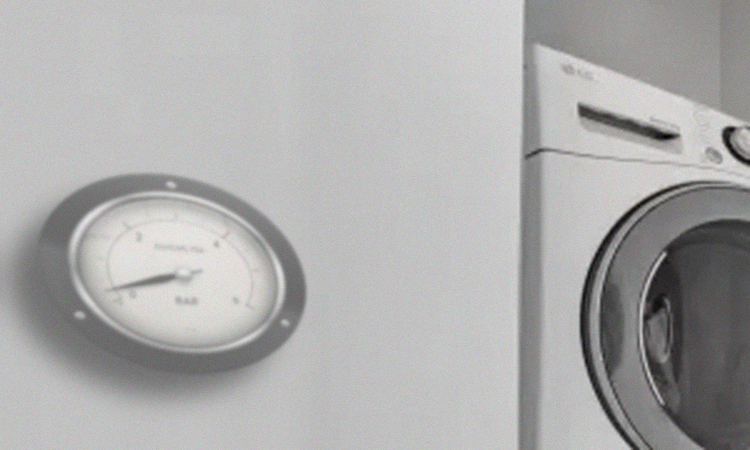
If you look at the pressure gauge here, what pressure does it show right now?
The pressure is 0.25 bar
